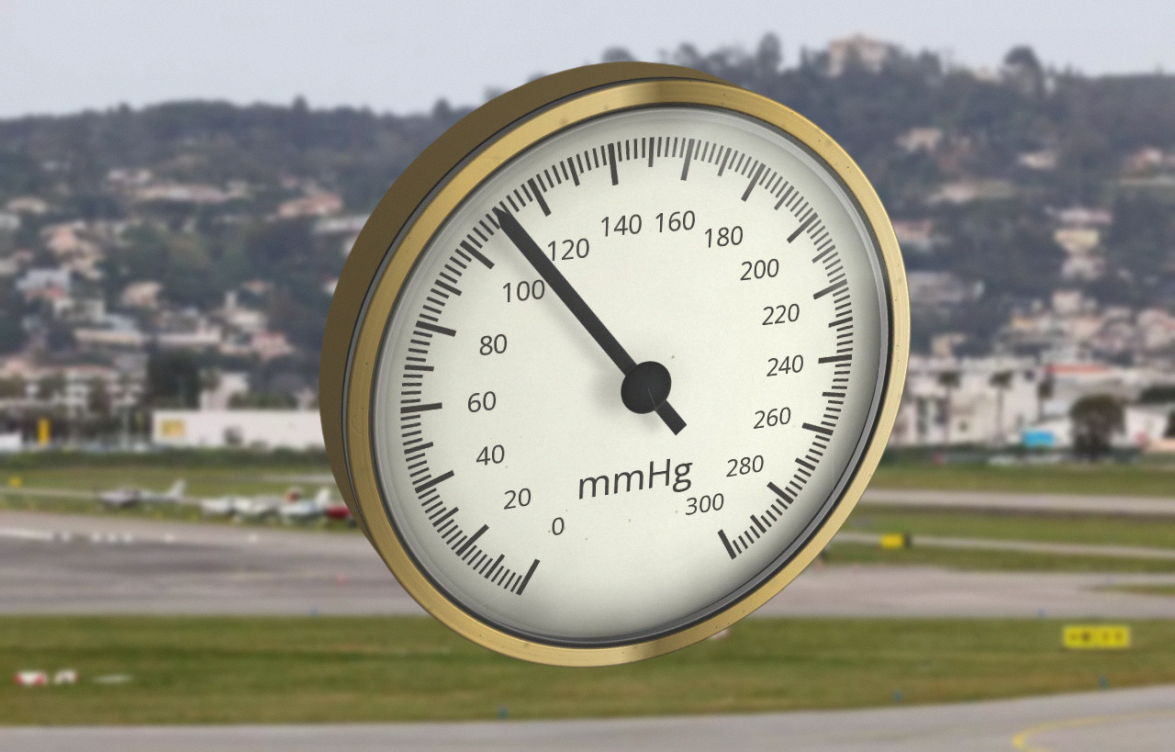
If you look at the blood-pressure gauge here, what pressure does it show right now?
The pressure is 110 mmHg
